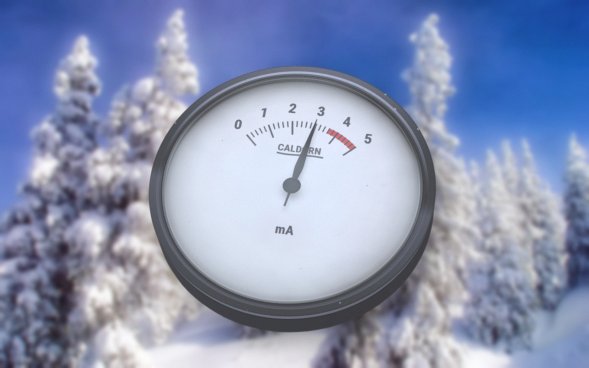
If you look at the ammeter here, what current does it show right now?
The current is 3 mA
